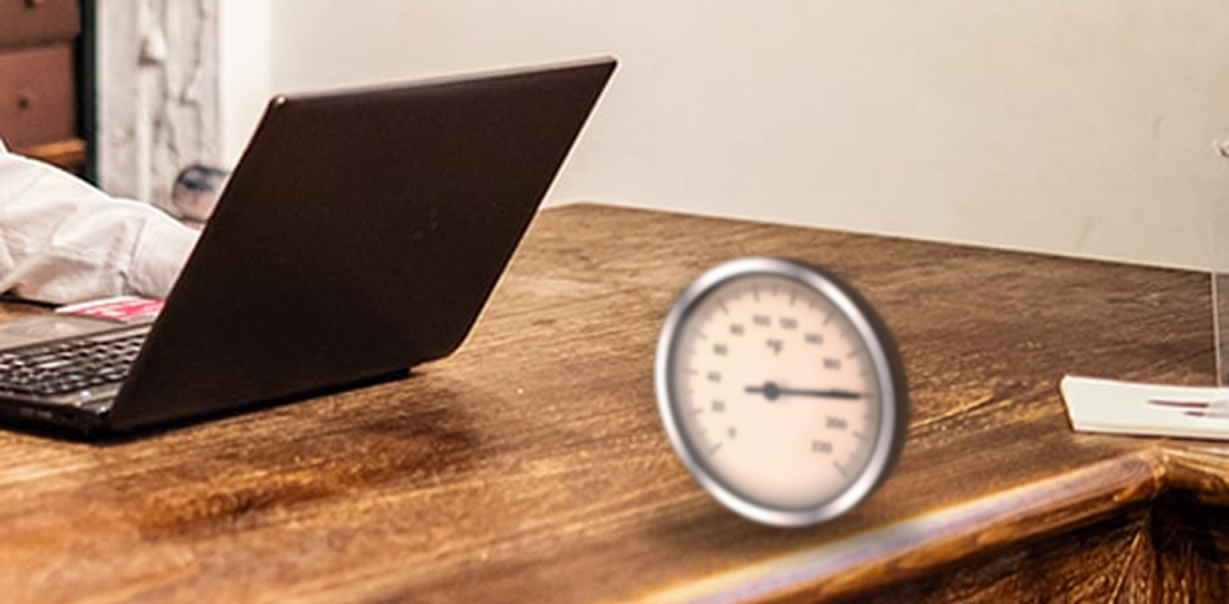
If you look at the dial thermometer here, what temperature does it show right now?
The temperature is 180 °F
